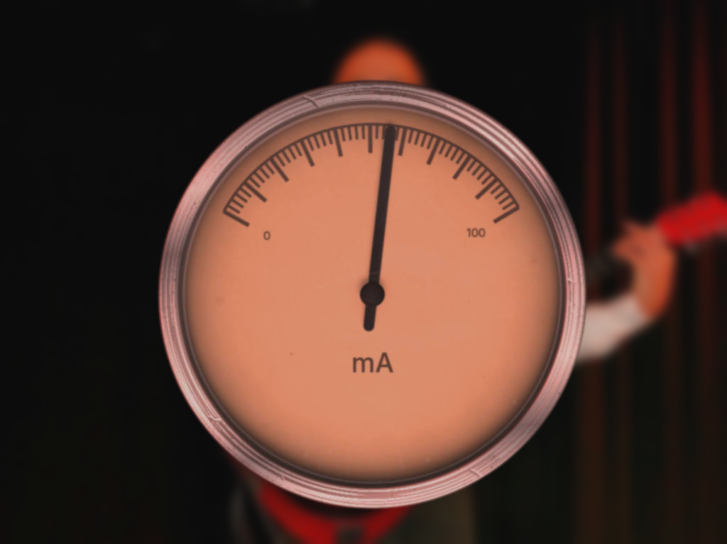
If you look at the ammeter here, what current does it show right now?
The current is 56 mA
